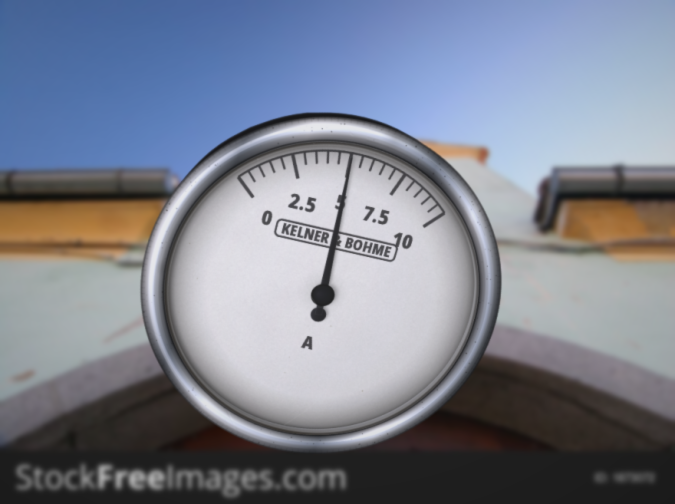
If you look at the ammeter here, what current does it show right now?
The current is 5 A
